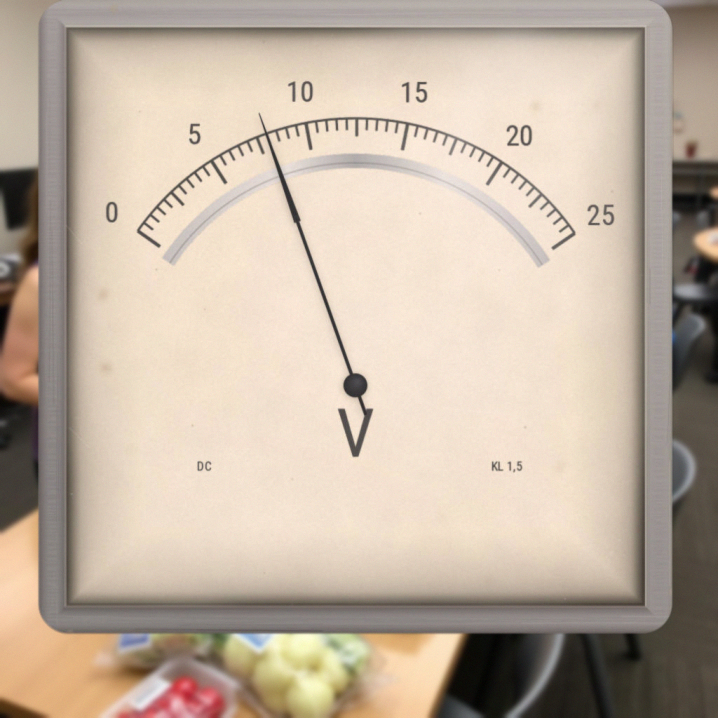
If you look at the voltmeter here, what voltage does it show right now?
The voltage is 8 V
